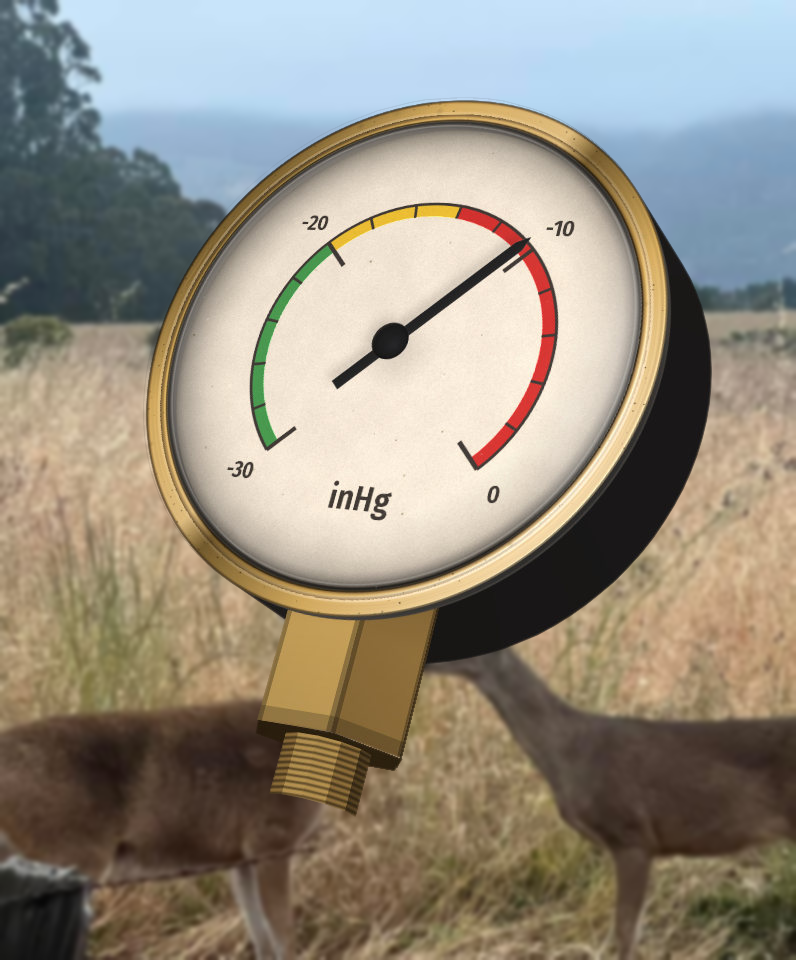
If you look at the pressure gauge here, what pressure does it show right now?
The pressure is -10 inHg
